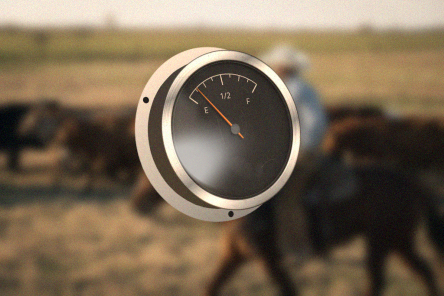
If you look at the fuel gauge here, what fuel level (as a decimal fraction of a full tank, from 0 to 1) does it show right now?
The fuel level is 0.125
